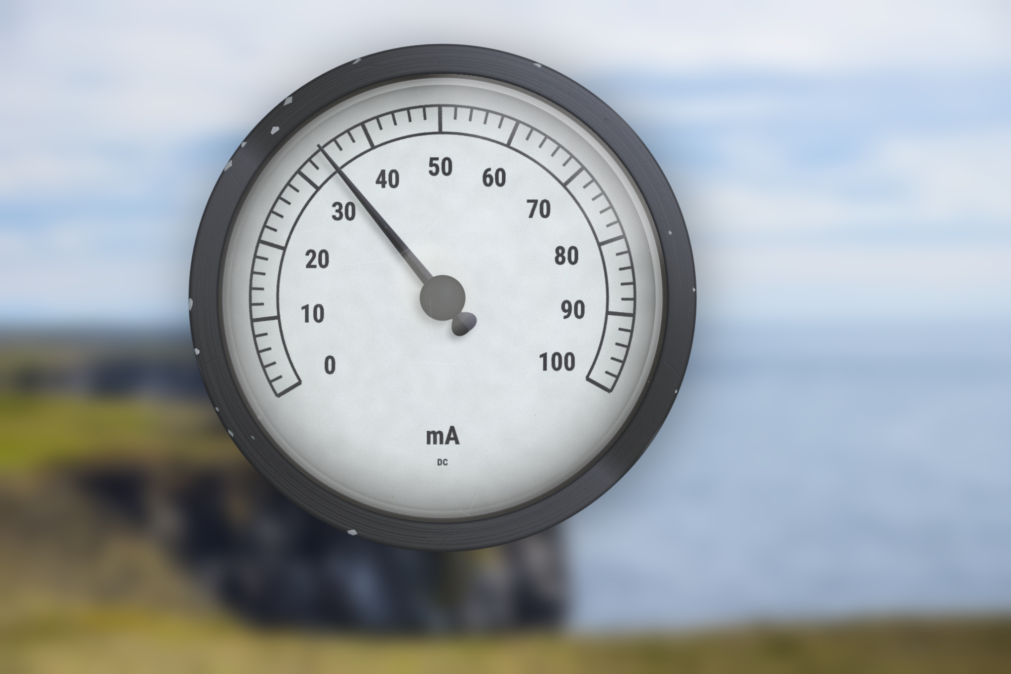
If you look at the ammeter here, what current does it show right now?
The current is 34 mA
